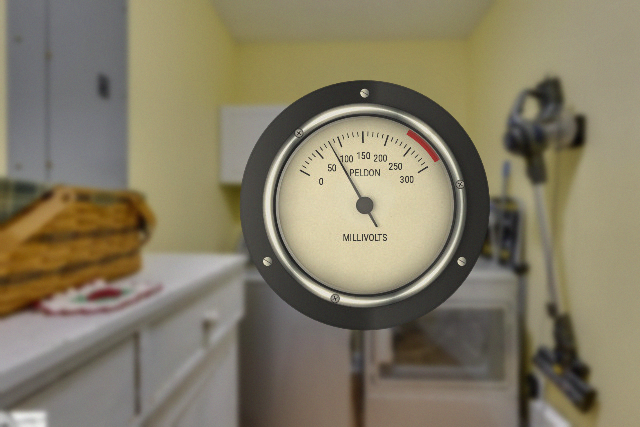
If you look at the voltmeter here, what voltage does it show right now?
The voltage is 80 mV
